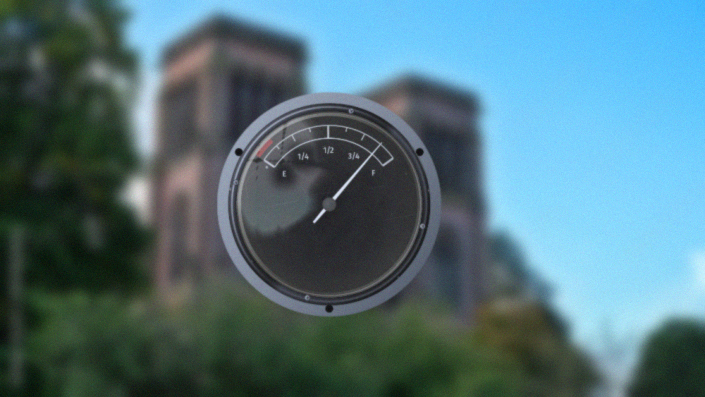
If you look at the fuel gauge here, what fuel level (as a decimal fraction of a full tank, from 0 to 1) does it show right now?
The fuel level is 0.875
